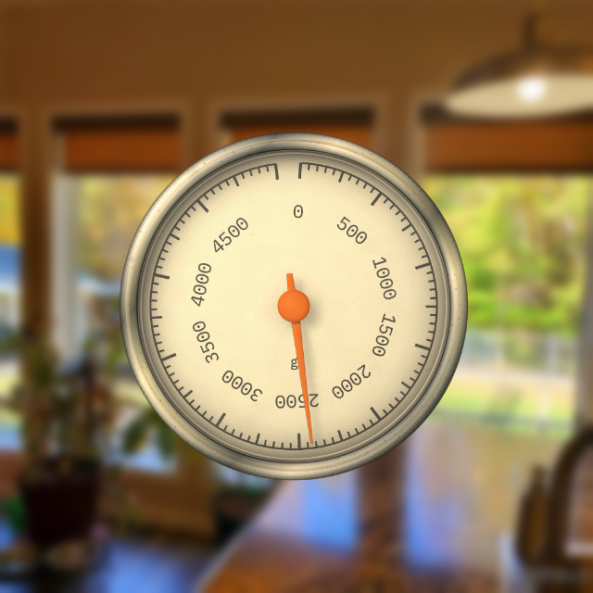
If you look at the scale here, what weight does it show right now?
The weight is 2425 g
